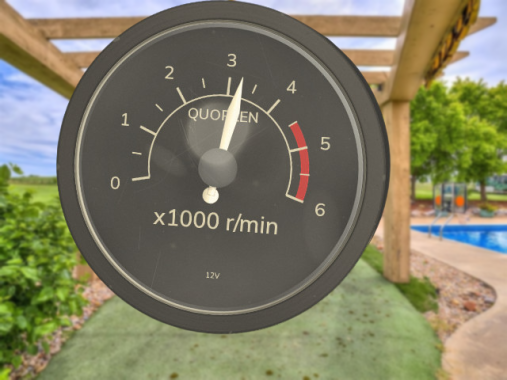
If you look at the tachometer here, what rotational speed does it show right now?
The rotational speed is 3250 rpm
